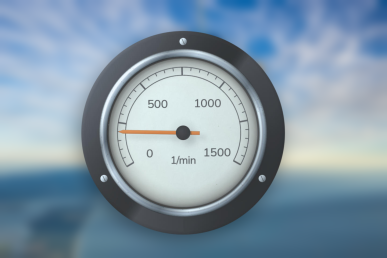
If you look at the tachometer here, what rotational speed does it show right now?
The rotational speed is 200 rpm
